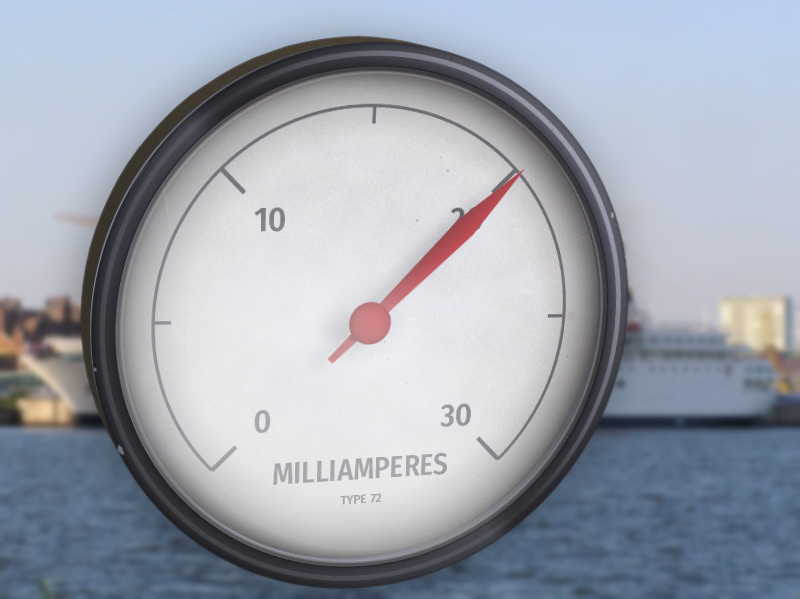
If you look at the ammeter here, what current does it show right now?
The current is 20 mA
